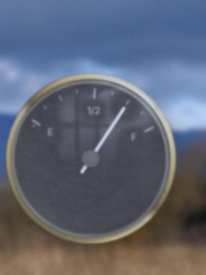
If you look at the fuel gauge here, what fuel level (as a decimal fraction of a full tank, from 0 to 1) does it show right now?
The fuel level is 0.75
